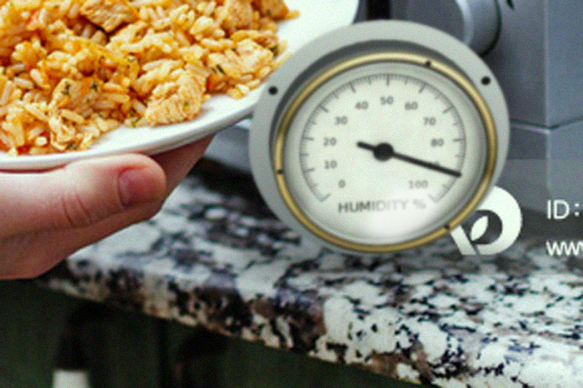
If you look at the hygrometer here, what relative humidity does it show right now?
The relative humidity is 90 %
